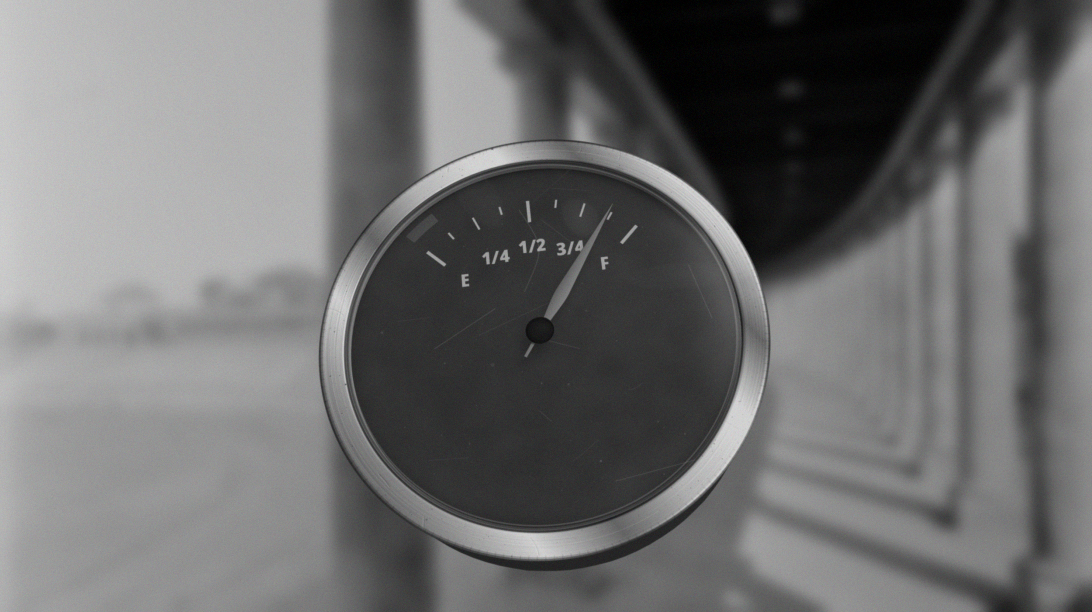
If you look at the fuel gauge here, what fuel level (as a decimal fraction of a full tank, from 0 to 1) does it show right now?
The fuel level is 0.875
